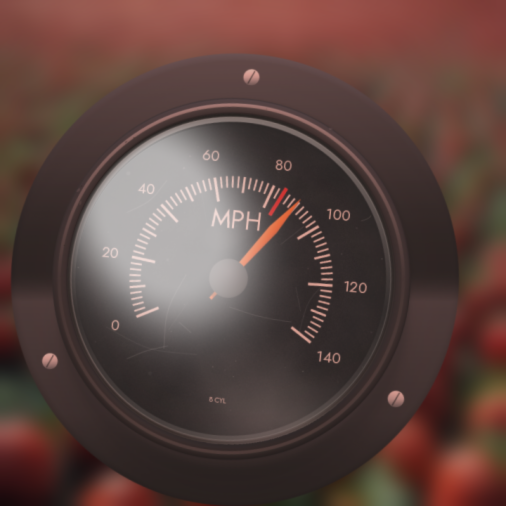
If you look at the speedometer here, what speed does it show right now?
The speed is 90 mph
